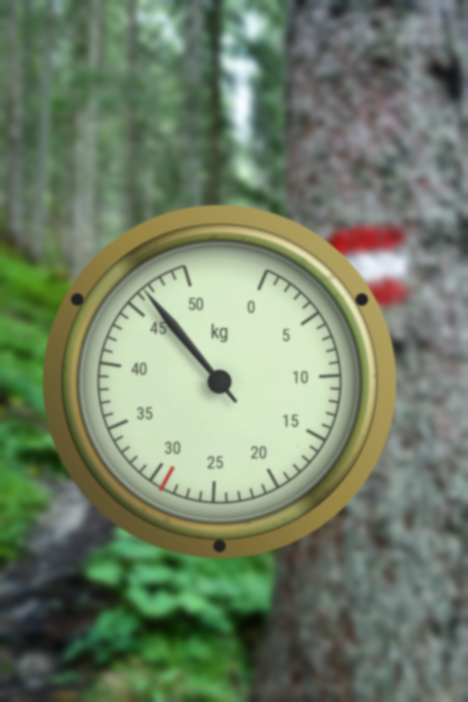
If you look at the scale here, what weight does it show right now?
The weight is 46.5 kg
